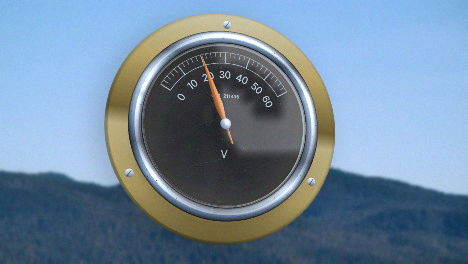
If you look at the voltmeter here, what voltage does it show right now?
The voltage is 20 V
